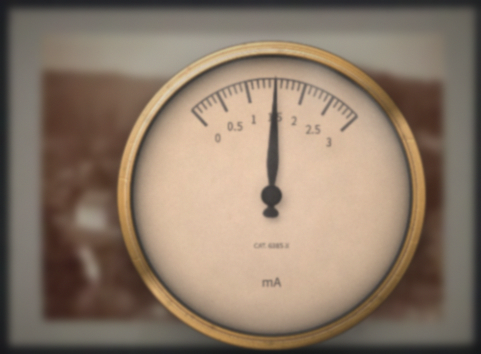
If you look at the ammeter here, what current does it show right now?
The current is 1.5 mA
